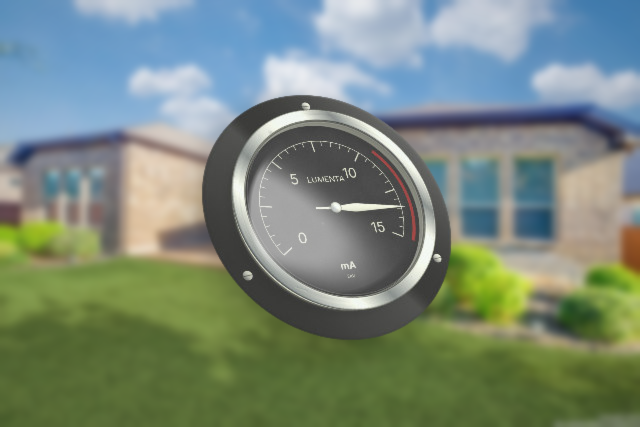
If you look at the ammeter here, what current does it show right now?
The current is 13.5 mA
